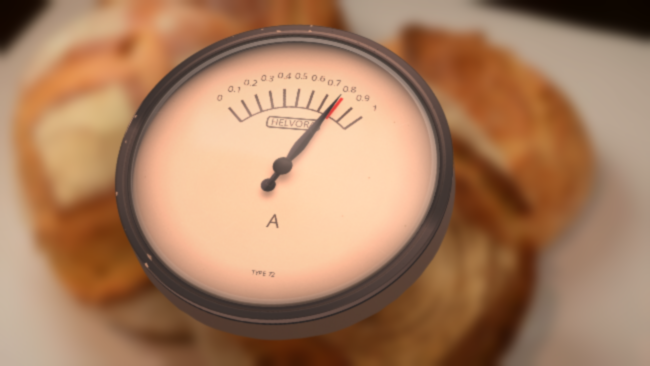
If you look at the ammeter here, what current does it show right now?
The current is 0.8 A
